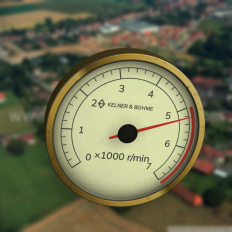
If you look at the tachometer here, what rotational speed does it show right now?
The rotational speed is 5200 rpm
